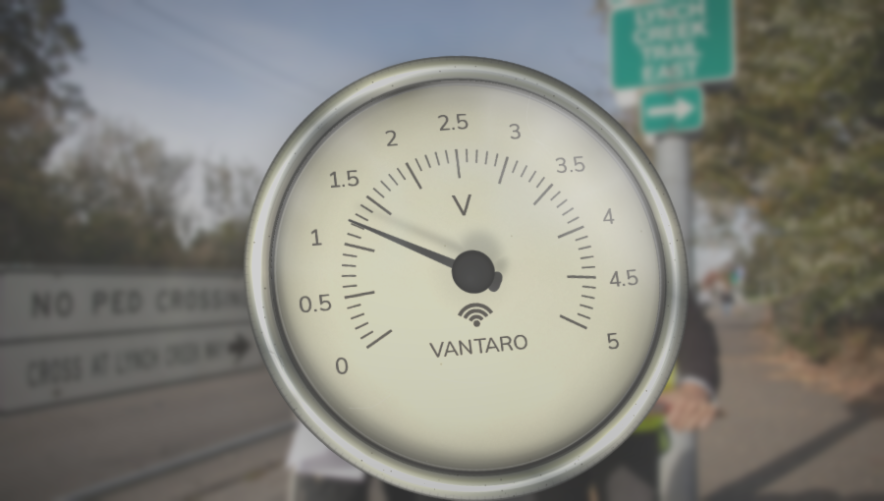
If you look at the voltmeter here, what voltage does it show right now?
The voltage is 1.2 V
